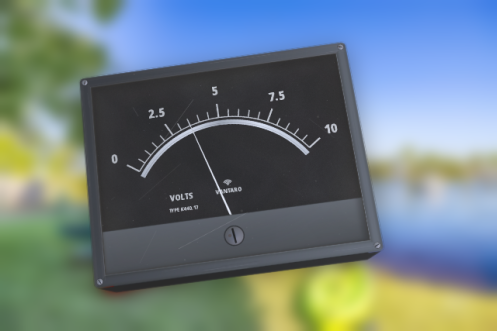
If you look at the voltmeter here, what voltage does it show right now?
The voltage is 3.5 V
